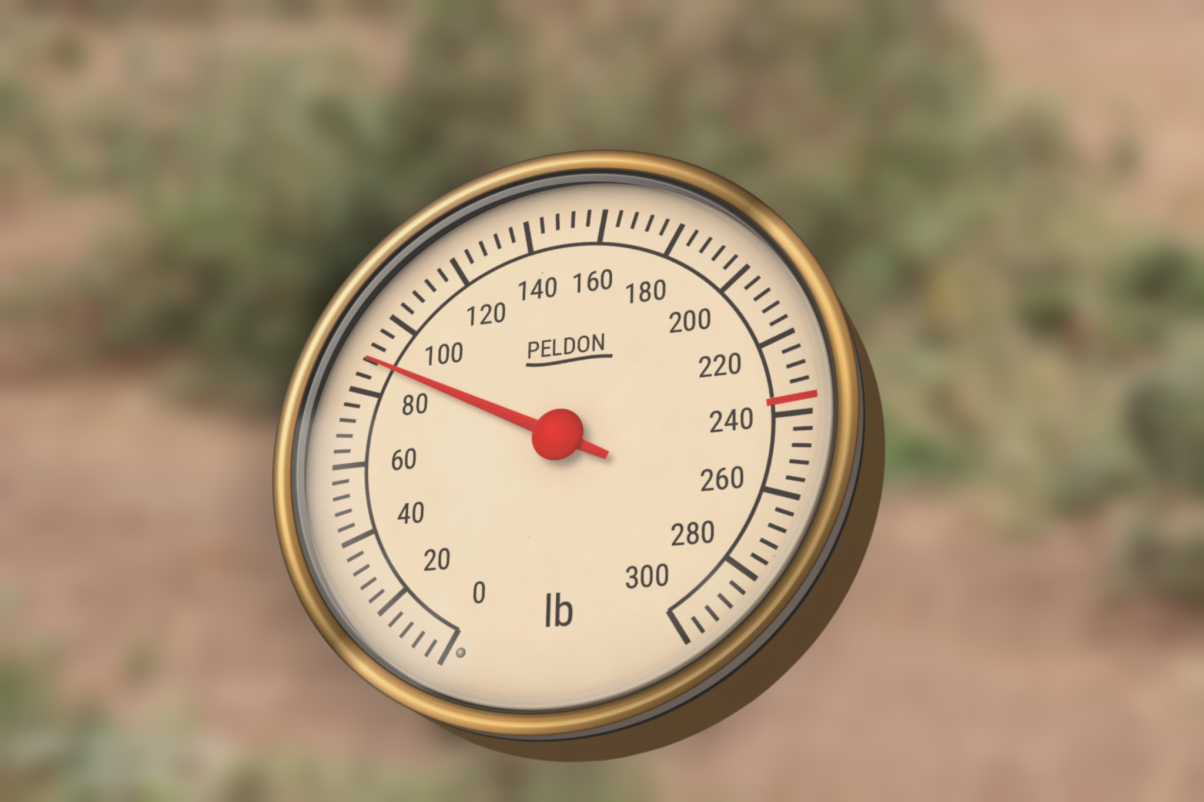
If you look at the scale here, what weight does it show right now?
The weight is 88 lb
